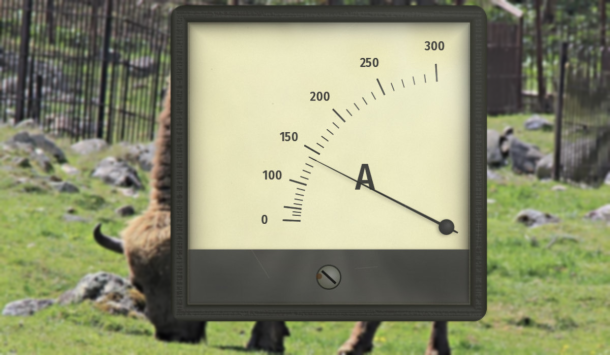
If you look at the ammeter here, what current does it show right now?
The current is 140 A
